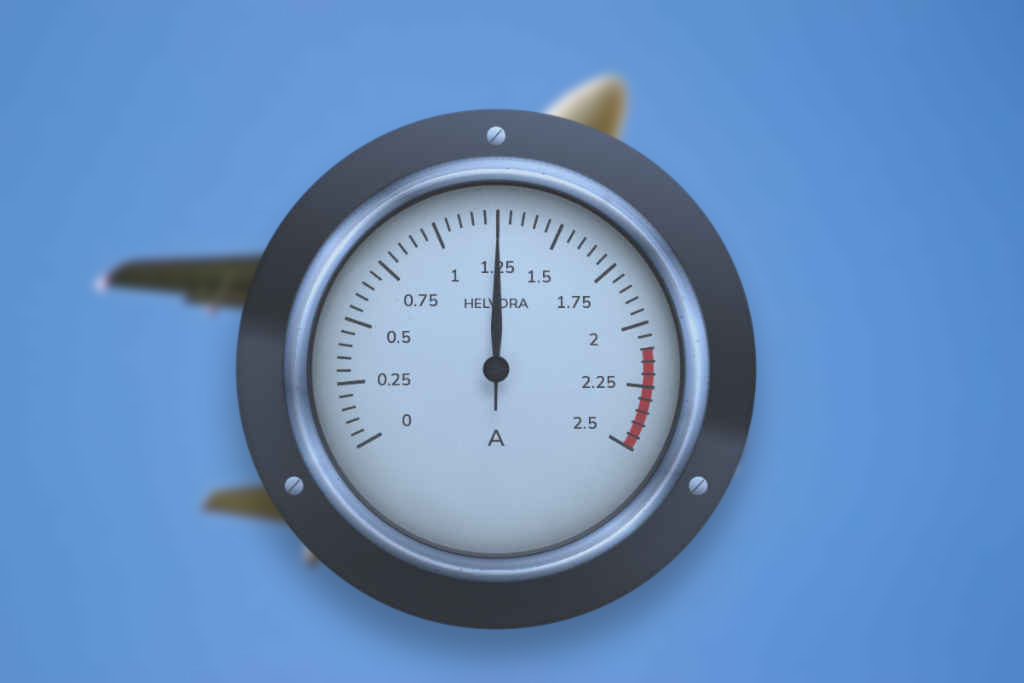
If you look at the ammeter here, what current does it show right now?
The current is 1.25 A
